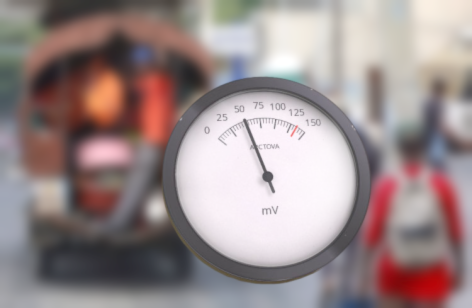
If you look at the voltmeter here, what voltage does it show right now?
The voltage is 50 mV
